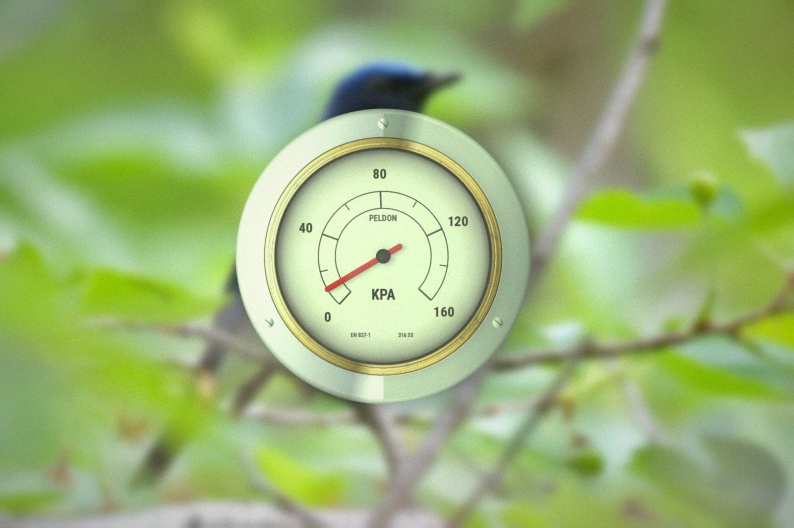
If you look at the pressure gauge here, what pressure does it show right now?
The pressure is 10 kPa
